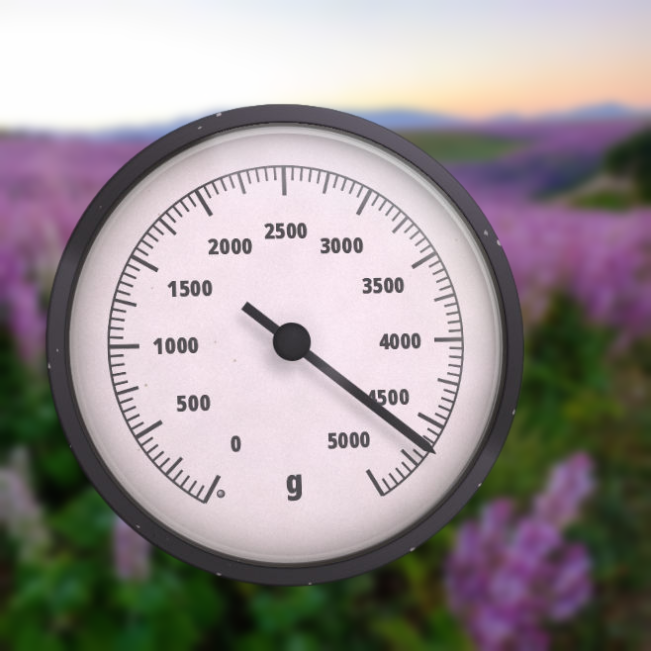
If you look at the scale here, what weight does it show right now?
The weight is 4650 g
